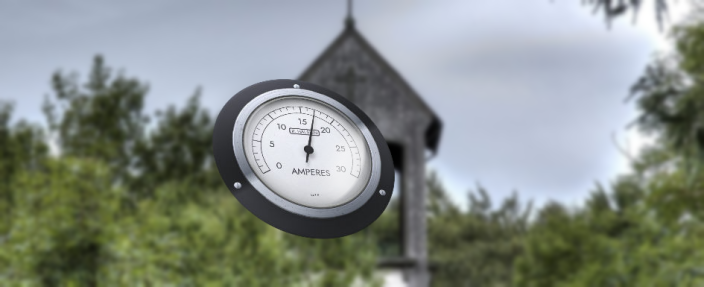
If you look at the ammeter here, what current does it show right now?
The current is 17 A
